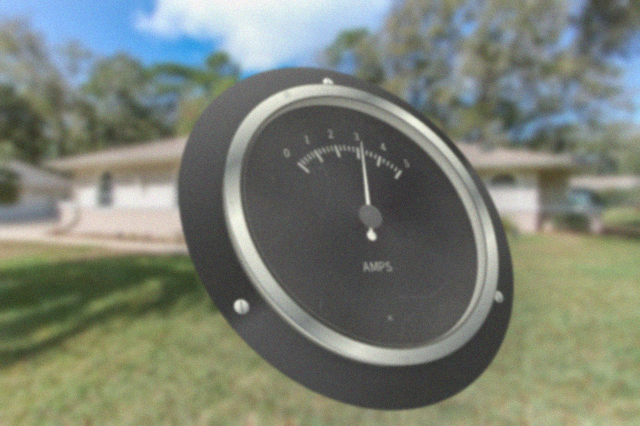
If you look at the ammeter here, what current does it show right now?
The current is 3 A
